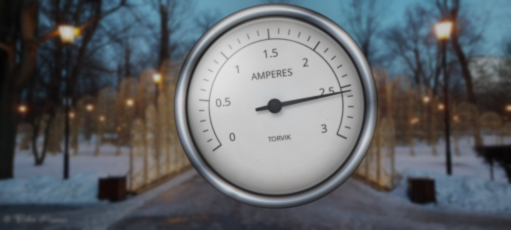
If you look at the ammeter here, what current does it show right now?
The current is 2.55 A
